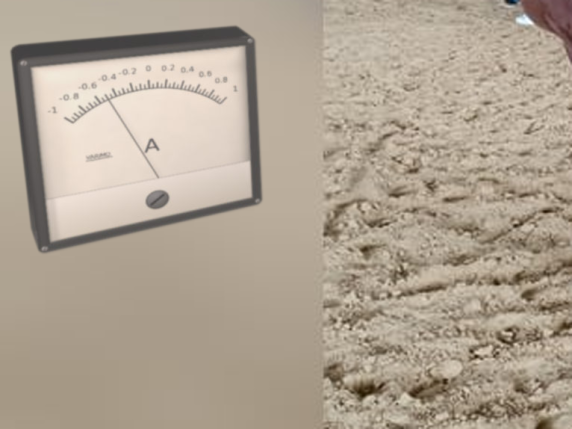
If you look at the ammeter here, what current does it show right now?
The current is -0.5 A
